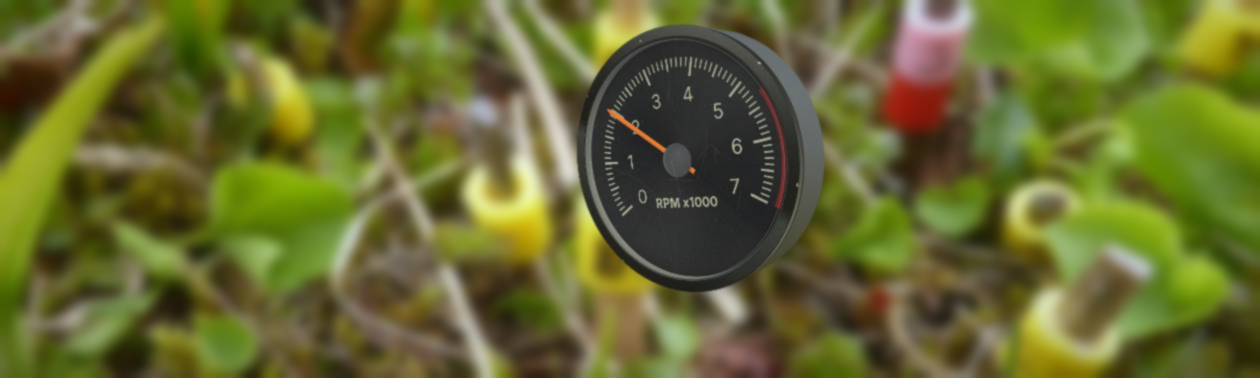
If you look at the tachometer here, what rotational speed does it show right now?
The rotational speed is 2000 rpm
